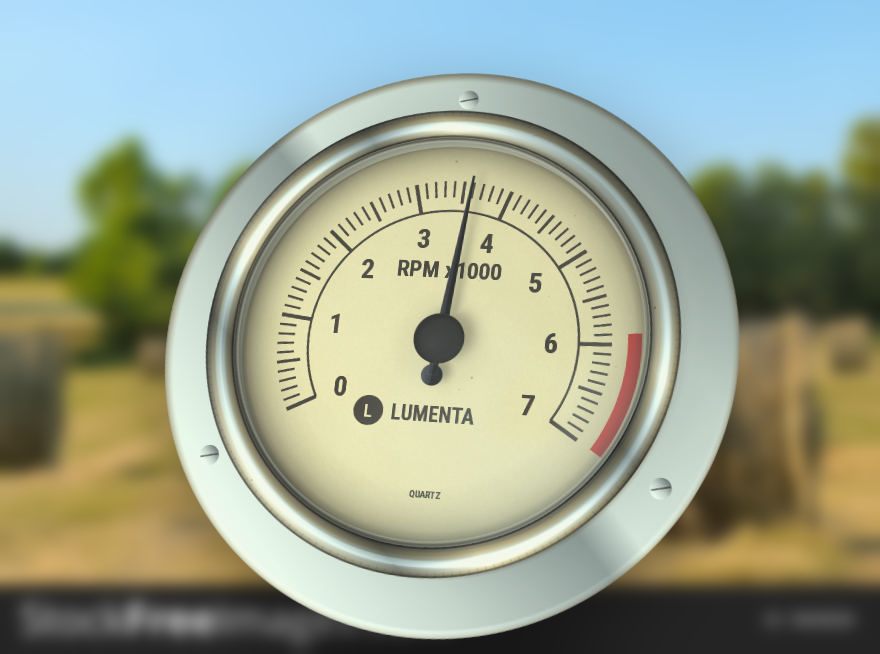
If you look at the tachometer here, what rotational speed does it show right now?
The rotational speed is 3600 rpm
